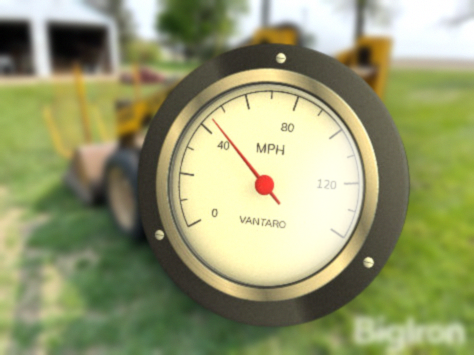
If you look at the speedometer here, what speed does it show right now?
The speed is 45 mph
